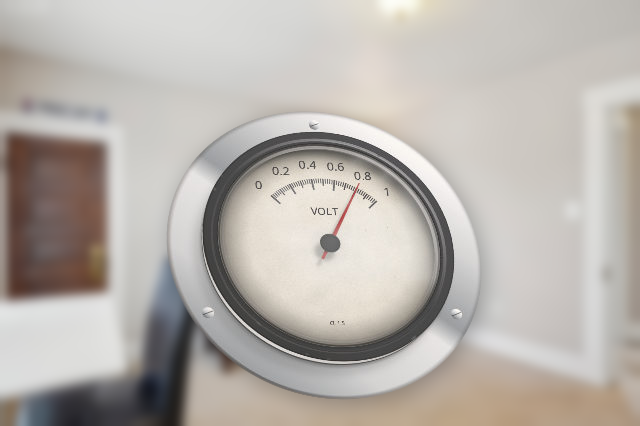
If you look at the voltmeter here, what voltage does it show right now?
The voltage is 0.8 V
